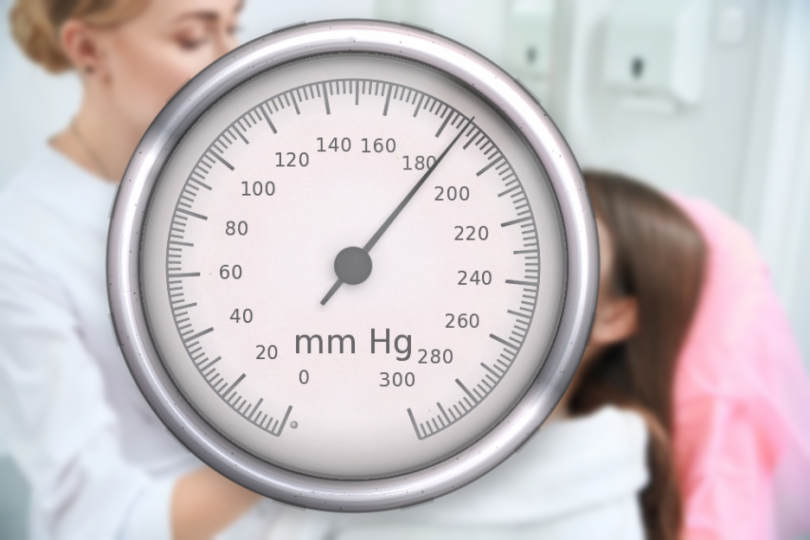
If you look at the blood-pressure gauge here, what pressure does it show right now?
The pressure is 186 mmHg
